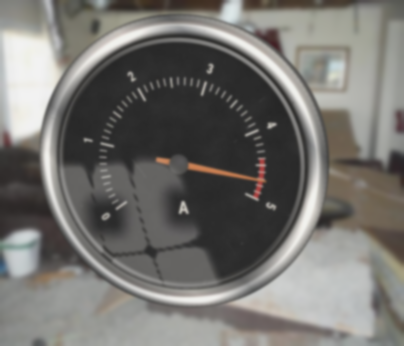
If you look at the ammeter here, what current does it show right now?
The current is 4.7 A
